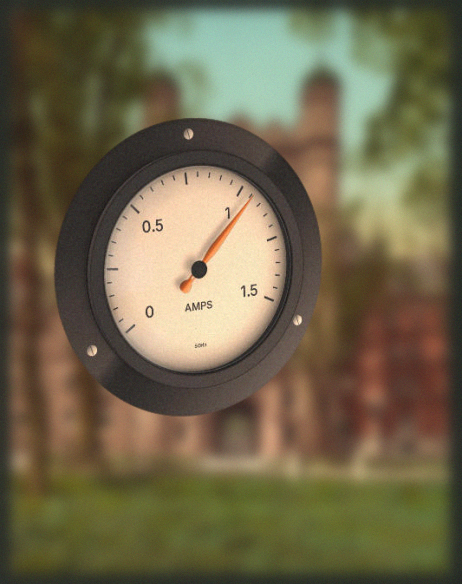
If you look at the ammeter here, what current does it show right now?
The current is 1.05 A
